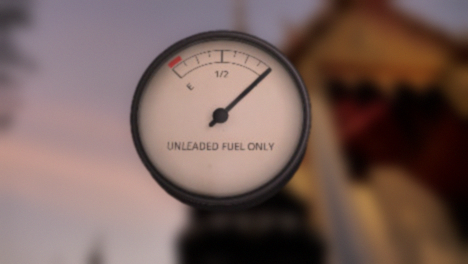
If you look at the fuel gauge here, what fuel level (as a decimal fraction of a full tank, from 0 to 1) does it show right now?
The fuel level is 1
